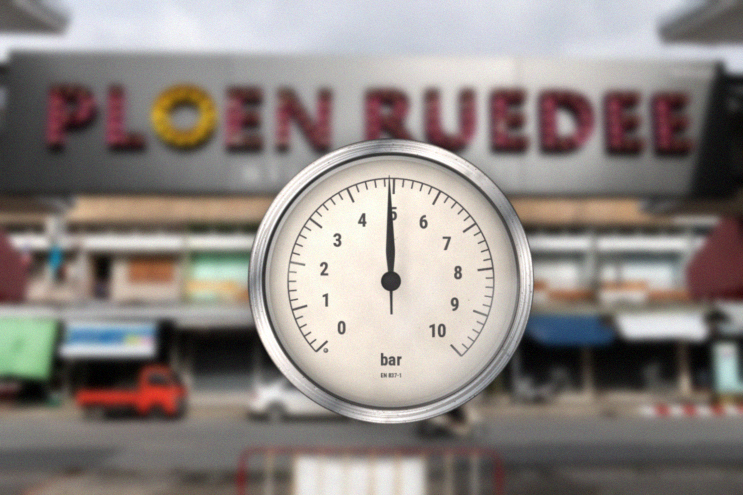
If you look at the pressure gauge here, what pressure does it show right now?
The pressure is 4.9 bar
